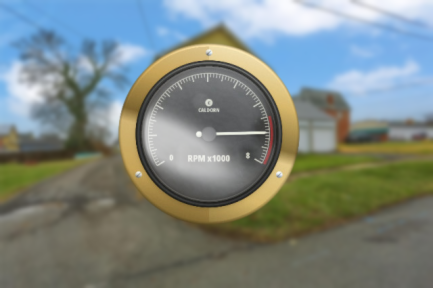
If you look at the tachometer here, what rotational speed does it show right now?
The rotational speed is 7000 rpm
